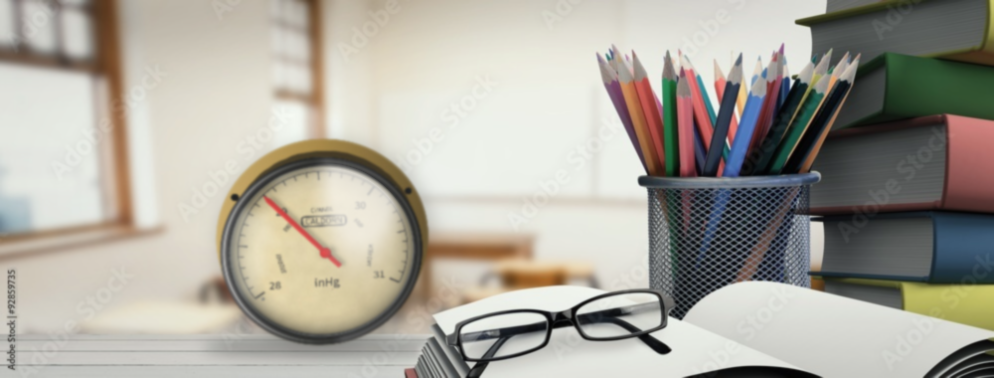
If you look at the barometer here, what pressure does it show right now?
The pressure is 29 inHg
